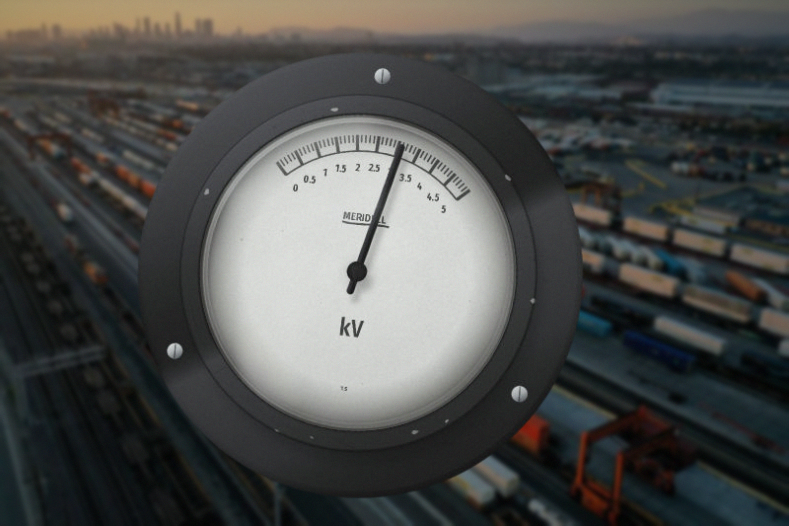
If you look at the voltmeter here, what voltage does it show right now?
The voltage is 3.1 kV
